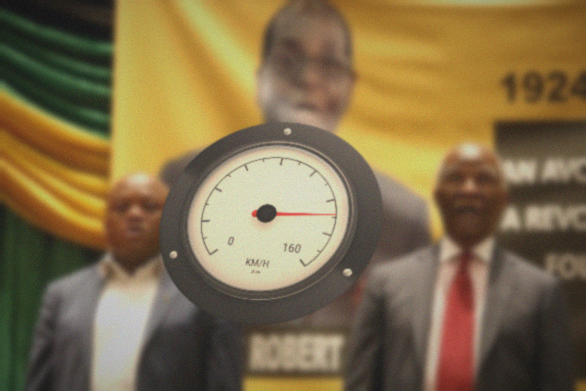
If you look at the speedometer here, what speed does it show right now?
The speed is 130 km/h
